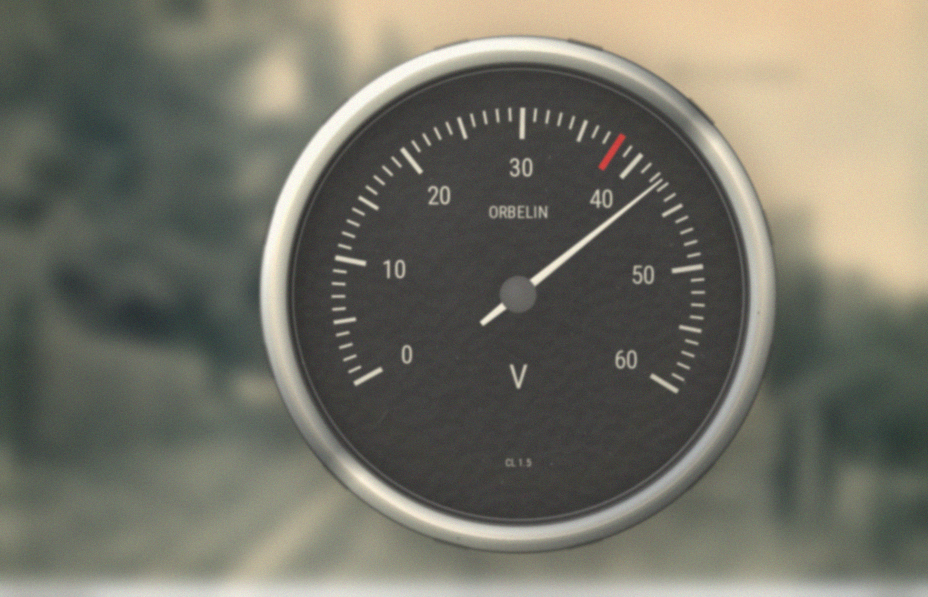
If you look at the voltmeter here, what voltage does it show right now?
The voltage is 42.5 V
